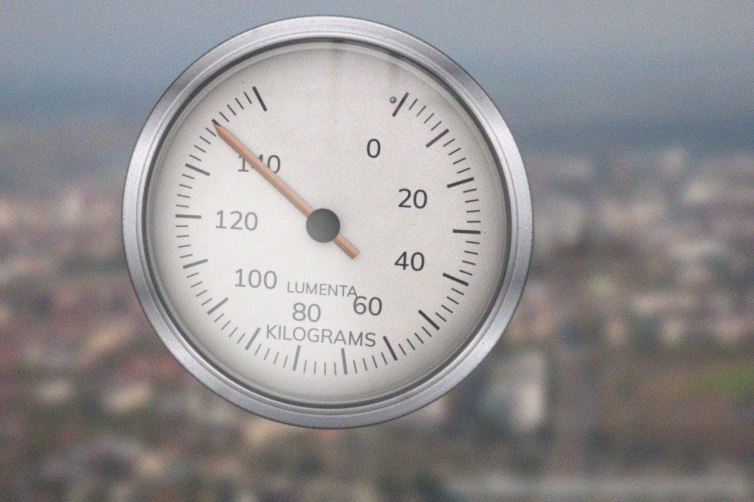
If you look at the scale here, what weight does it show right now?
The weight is 140 kg
